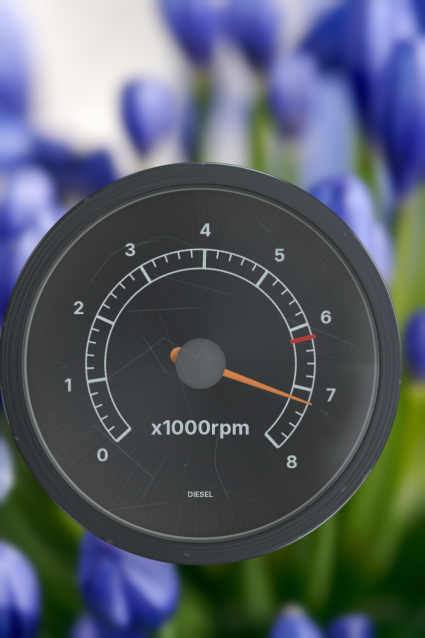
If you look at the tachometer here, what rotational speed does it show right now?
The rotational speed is 7200 rpm
